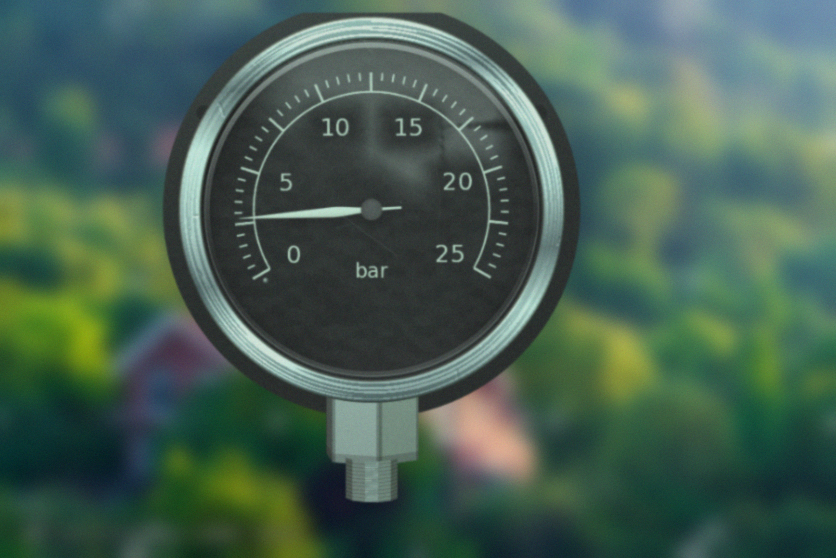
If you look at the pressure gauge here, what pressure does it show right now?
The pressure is 2.75 bar
